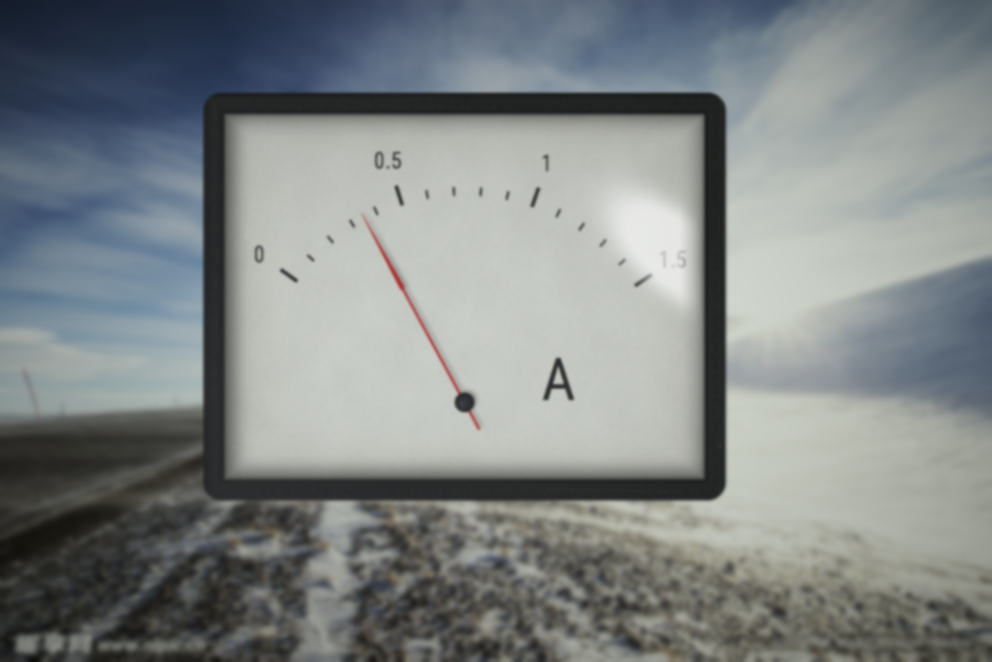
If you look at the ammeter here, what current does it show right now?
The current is 0.35 A
